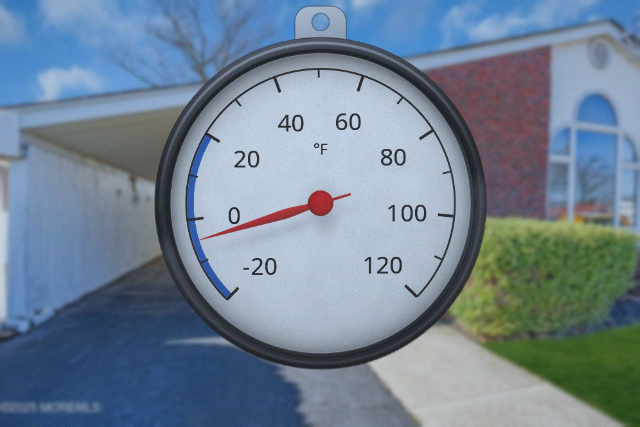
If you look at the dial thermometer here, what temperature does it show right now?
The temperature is -5 °F
